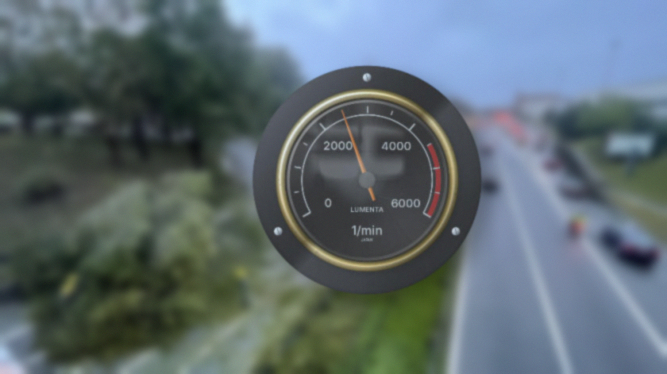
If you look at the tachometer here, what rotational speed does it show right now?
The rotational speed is 2500 rpm
